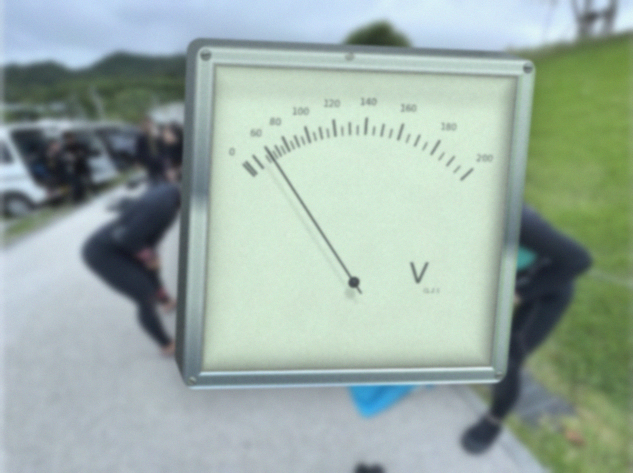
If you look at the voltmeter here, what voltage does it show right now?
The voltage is 60 V
